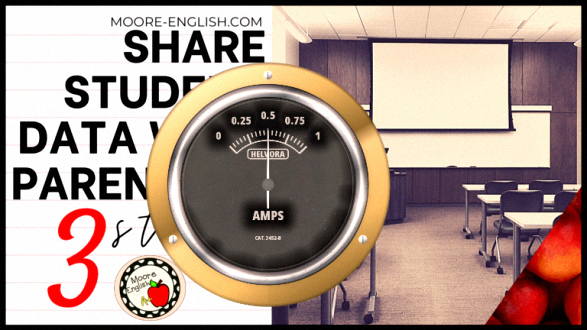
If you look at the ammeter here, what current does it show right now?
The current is 0.5 A
